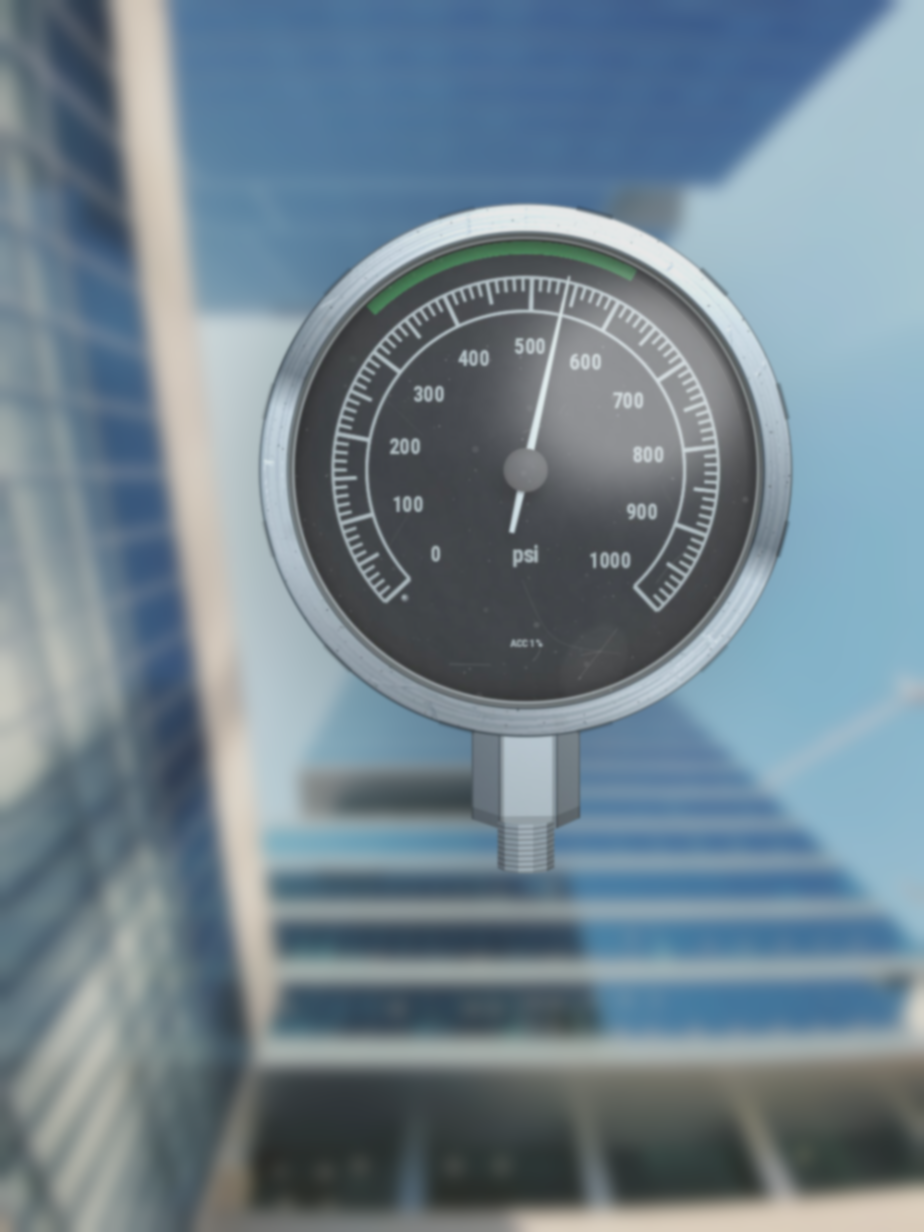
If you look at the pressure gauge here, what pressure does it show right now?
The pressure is 540 psi
